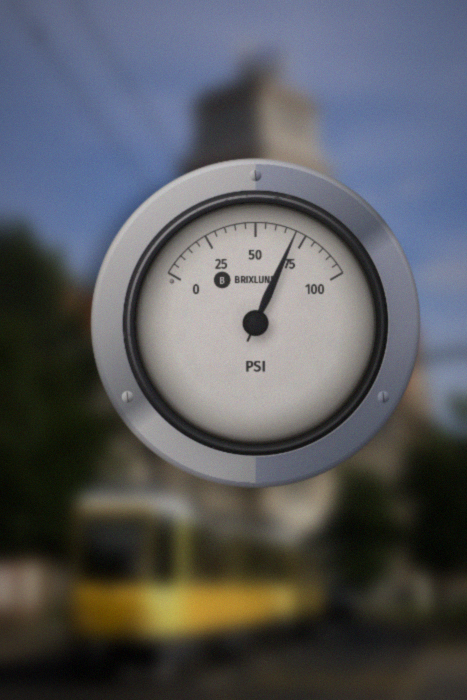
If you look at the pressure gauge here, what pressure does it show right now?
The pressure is 70 psi
